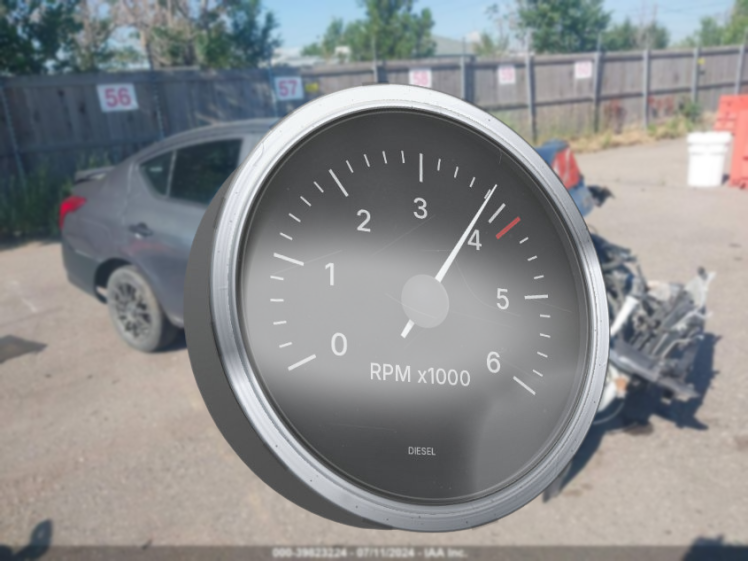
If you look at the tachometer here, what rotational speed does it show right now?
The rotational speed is 3800 rpm
